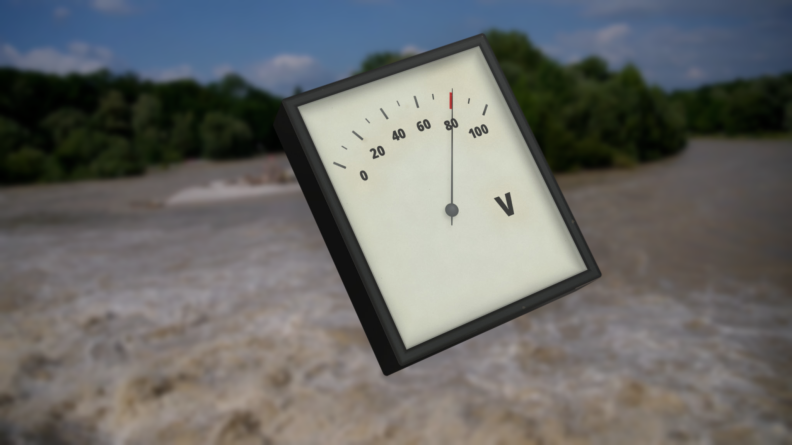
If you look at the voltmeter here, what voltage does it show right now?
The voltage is 80 V
